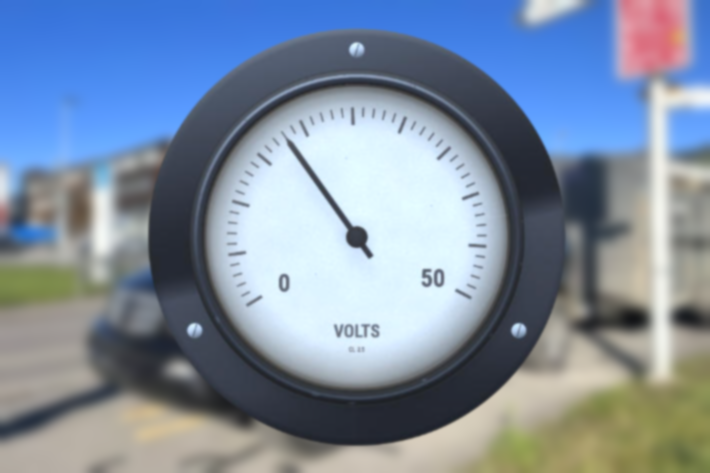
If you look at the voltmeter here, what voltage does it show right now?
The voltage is 18 V
